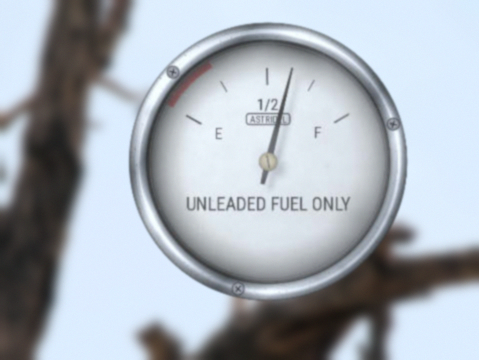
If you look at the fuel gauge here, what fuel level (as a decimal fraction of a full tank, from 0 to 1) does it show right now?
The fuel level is 0.625
